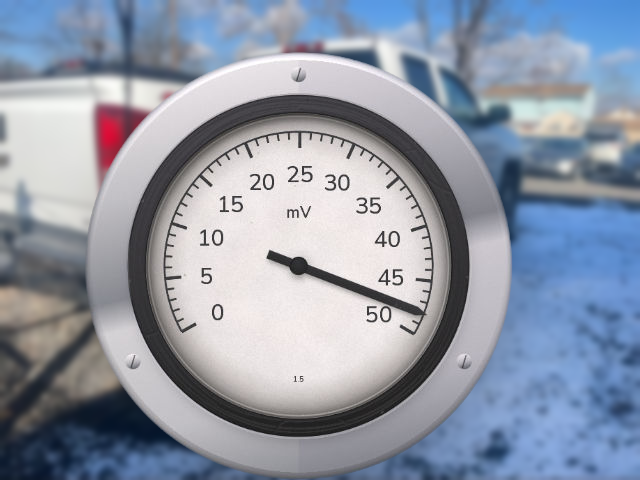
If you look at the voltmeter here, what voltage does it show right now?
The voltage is 48 mV
